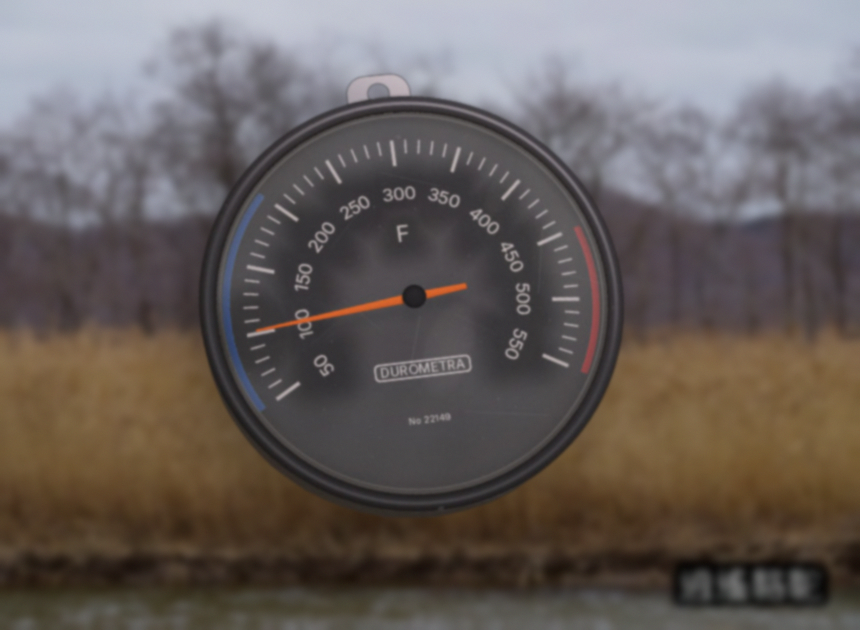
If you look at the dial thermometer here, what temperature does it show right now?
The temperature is 100 °F
